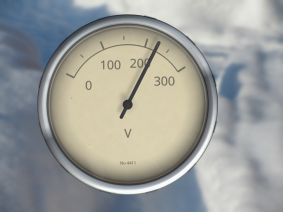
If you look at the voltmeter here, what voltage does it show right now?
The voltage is 225 V
